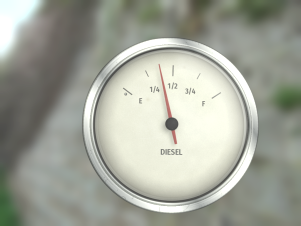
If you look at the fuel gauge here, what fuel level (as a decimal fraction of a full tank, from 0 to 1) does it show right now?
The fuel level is 0.375
